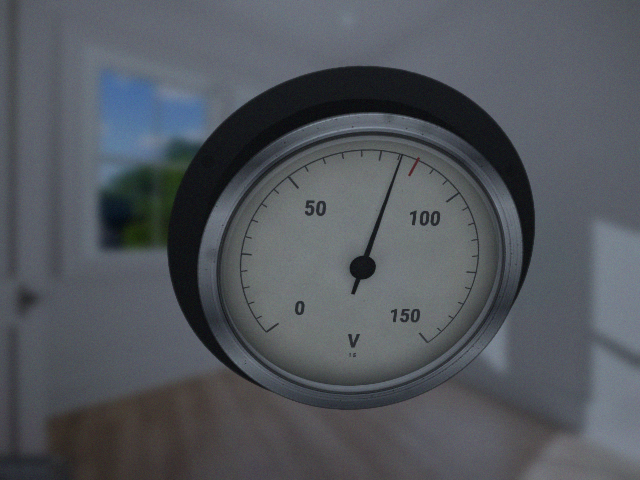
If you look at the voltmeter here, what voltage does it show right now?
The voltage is 80 V
